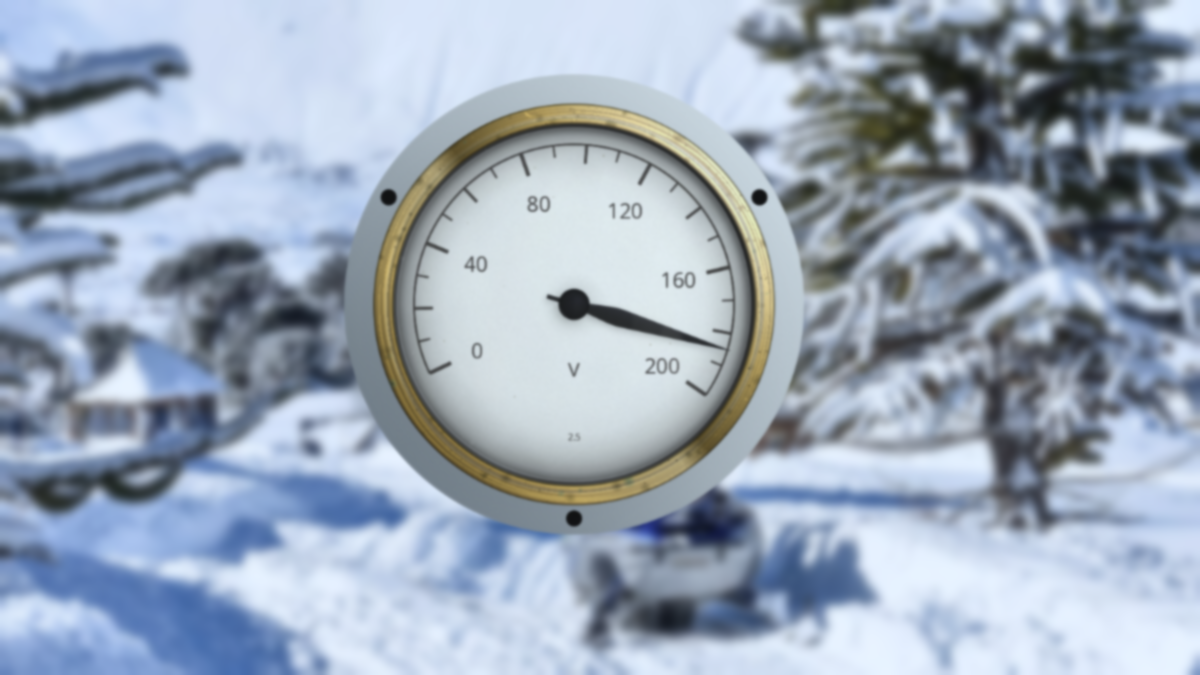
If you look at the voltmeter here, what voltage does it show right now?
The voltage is 185 V
